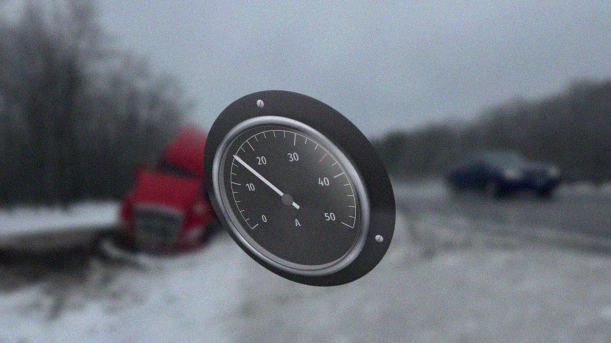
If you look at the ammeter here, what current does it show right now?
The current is 16 A
